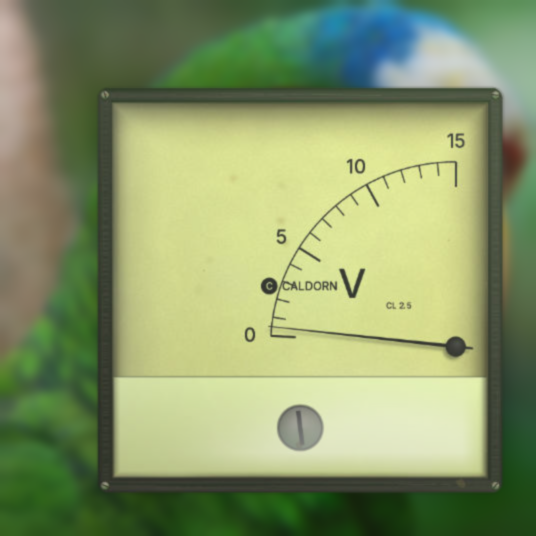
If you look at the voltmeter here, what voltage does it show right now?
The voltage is 0.5 V
